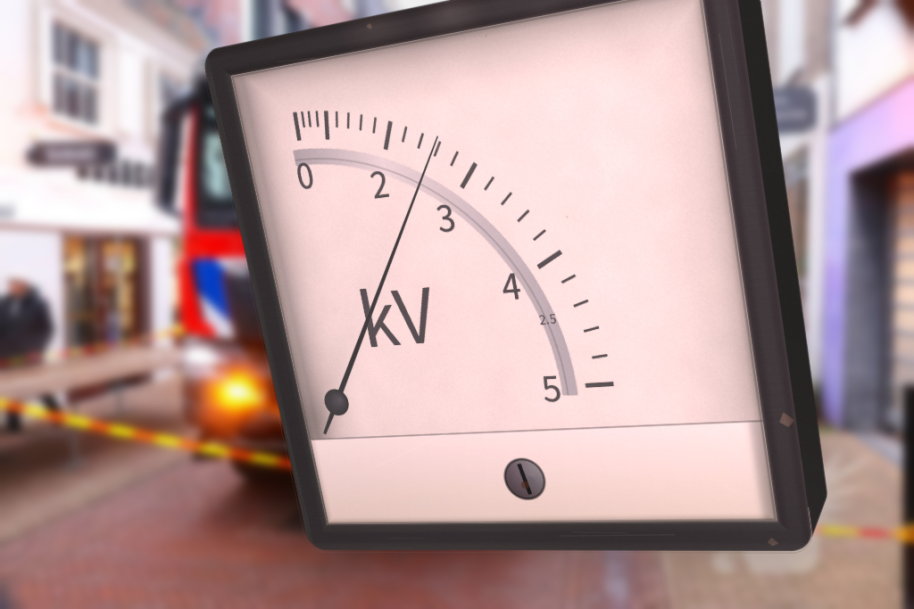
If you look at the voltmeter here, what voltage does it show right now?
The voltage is 2.6 kV
